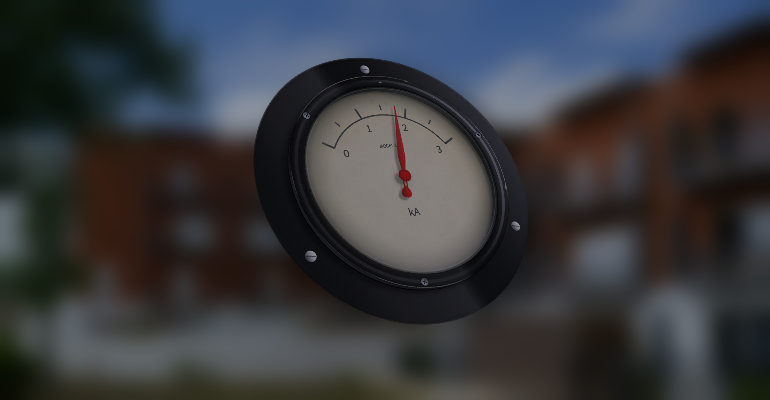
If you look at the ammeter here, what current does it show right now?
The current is 1.75 kA
